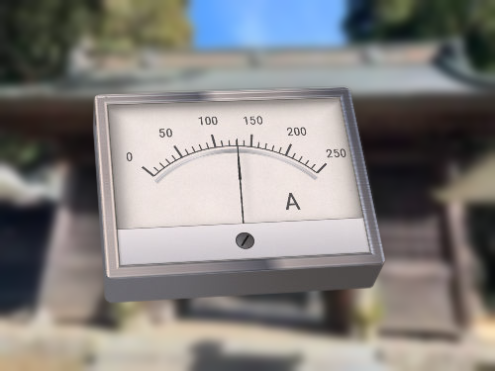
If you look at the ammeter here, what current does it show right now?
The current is 130 A
